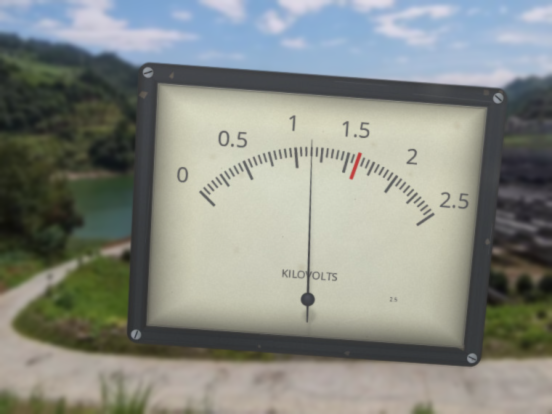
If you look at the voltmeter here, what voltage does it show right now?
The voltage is 1.15 kV
